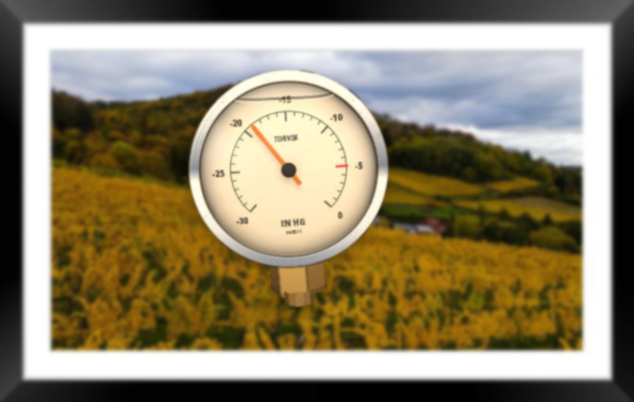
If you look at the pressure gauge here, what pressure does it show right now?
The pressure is -19 inHg
